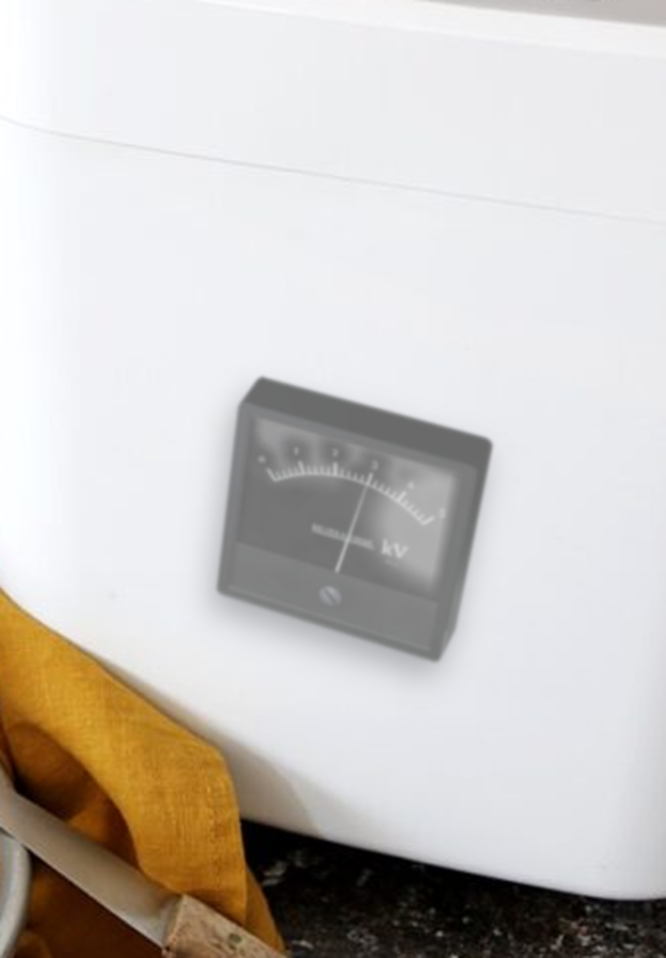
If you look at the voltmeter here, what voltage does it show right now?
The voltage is 3 kV
